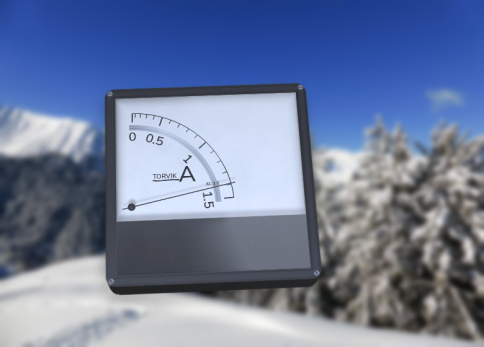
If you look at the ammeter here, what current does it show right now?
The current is 1.4 A
